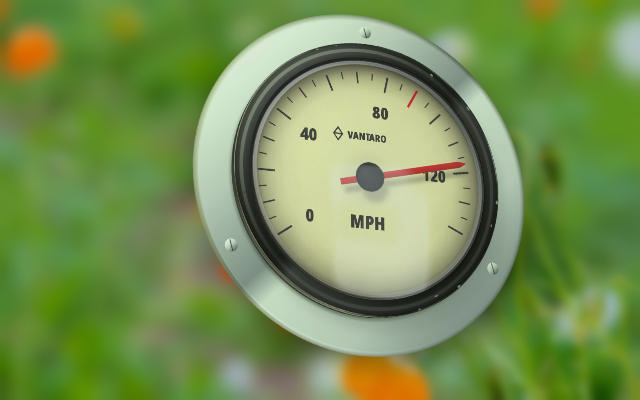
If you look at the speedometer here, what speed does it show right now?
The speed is 117.5 mph
